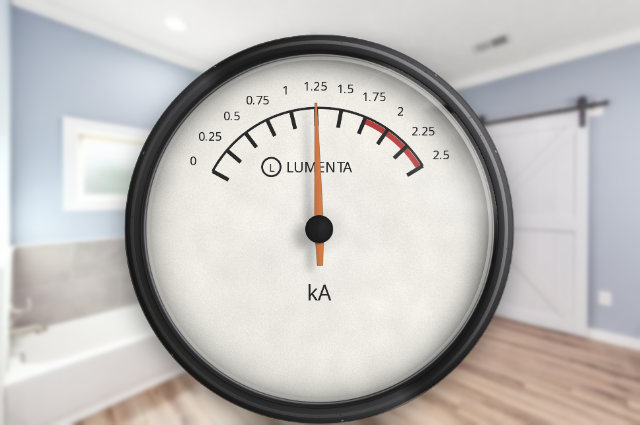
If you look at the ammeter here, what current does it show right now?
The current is 1.25 kA
